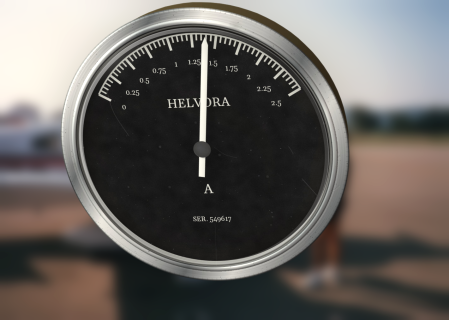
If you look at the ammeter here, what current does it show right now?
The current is 1.4 A
